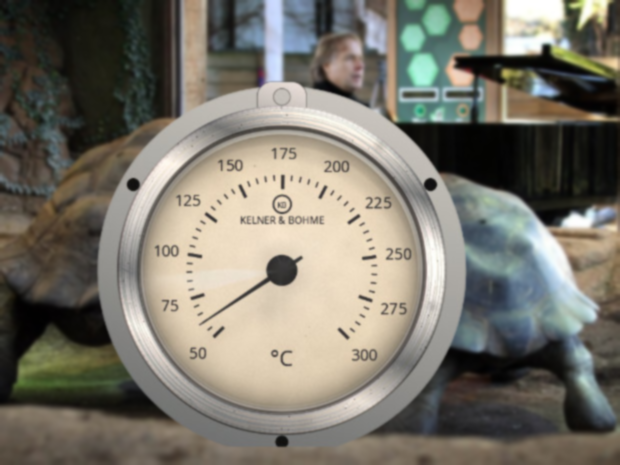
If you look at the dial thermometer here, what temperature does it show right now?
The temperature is 60 °C
